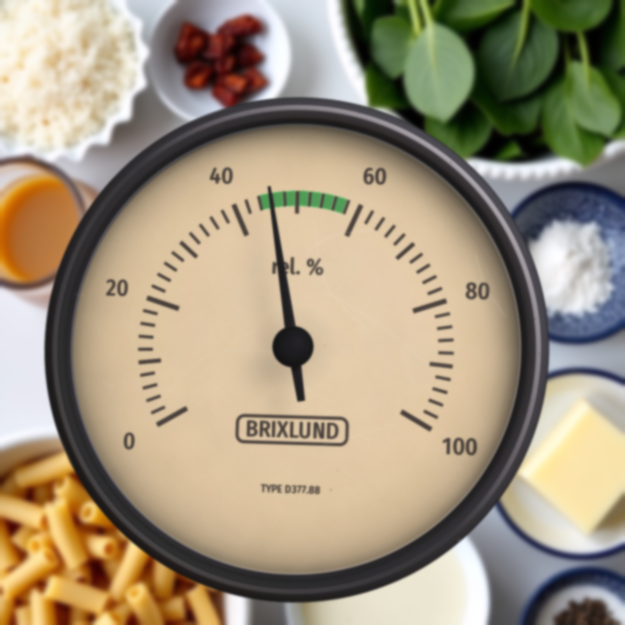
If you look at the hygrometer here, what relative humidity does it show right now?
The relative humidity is 46 %
